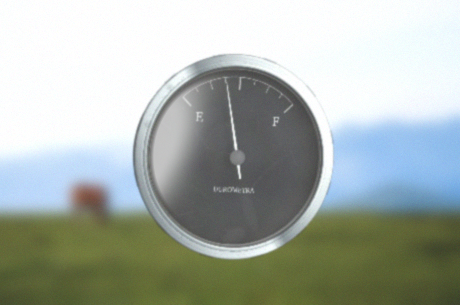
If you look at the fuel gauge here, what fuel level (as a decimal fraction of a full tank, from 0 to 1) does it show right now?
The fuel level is 0.375
